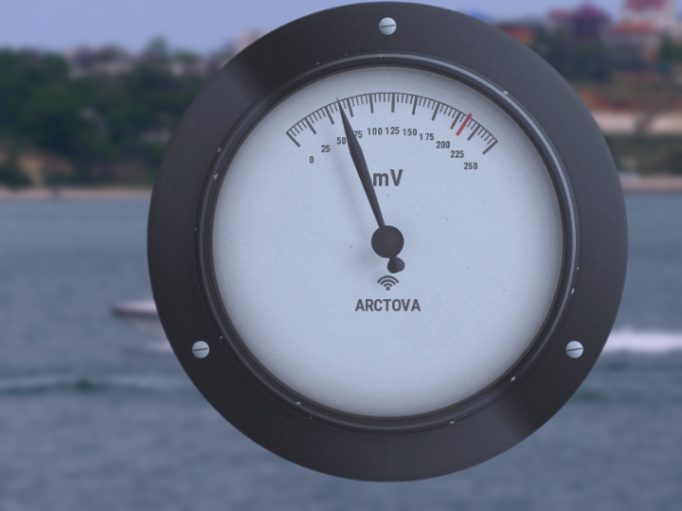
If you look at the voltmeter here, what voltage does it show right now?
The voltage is 65 mV
